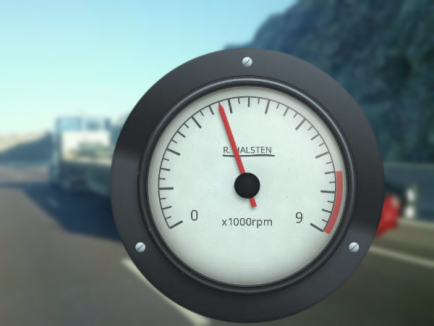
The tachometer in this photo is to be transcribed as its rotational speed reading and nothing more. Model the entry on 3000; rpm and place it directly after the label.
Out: 3750; rpm
